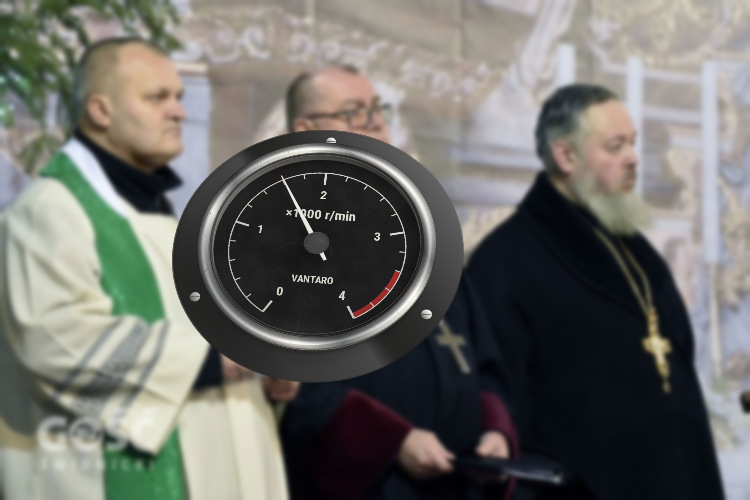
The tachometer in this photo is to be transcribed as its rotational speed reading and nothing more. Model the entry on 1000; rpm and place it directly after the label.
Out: 1600; rpm
